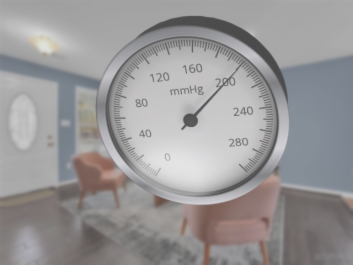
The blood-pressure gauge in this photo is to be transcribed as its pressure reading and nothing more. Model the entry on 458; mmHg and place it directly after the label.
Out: 200; mmHg
